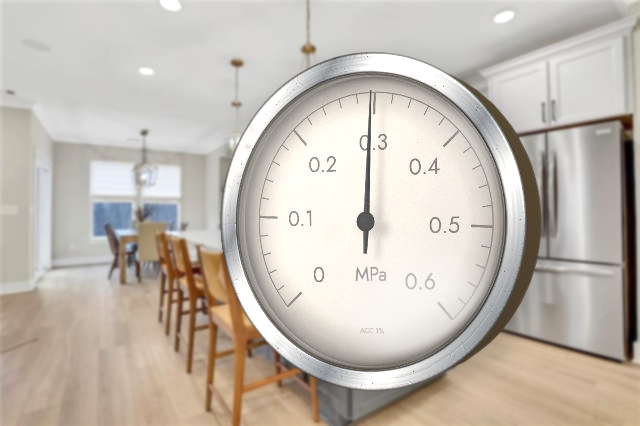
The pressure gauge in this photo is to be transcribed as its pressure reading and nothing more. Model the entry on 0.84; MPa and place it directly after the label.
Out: 0.3; MPa
